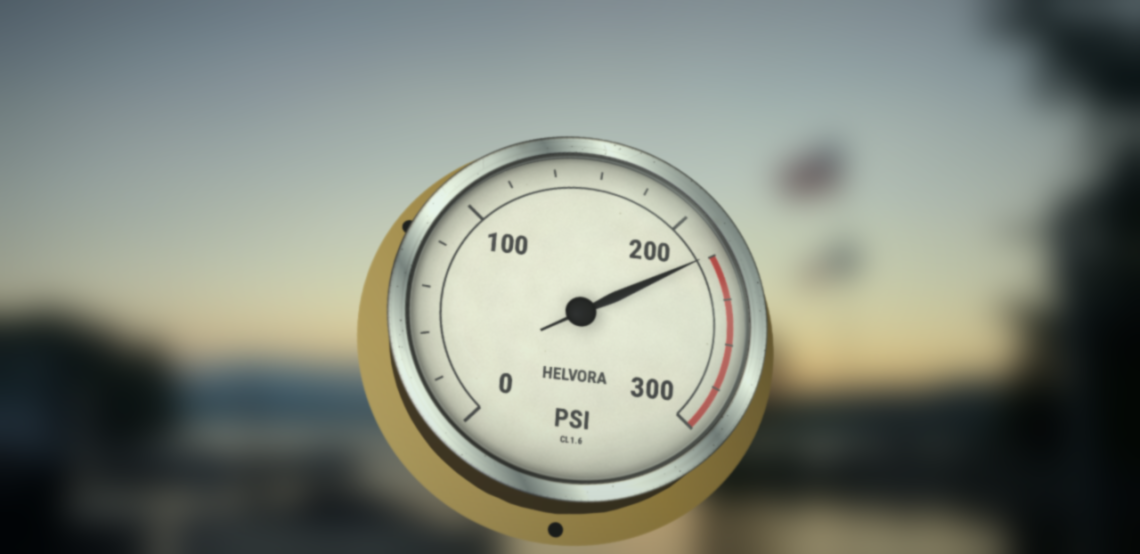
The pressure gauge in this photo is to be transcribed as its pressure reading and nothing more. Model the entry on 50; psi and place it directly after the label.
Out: 220; psi
